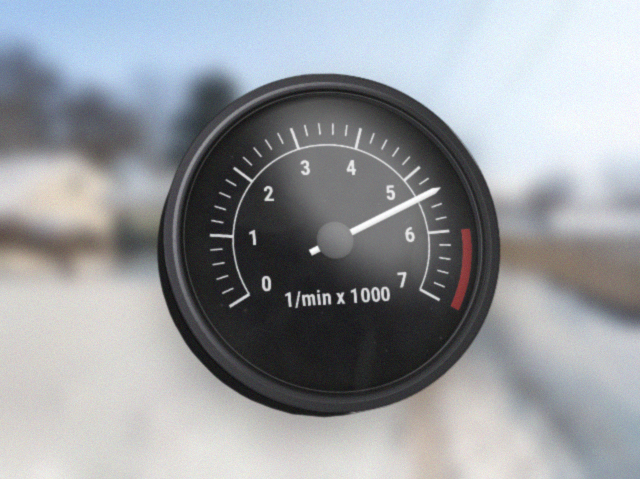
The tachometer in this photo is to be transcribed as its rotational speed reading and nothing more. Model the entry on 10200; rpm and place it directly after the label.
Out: 5400; rpm
